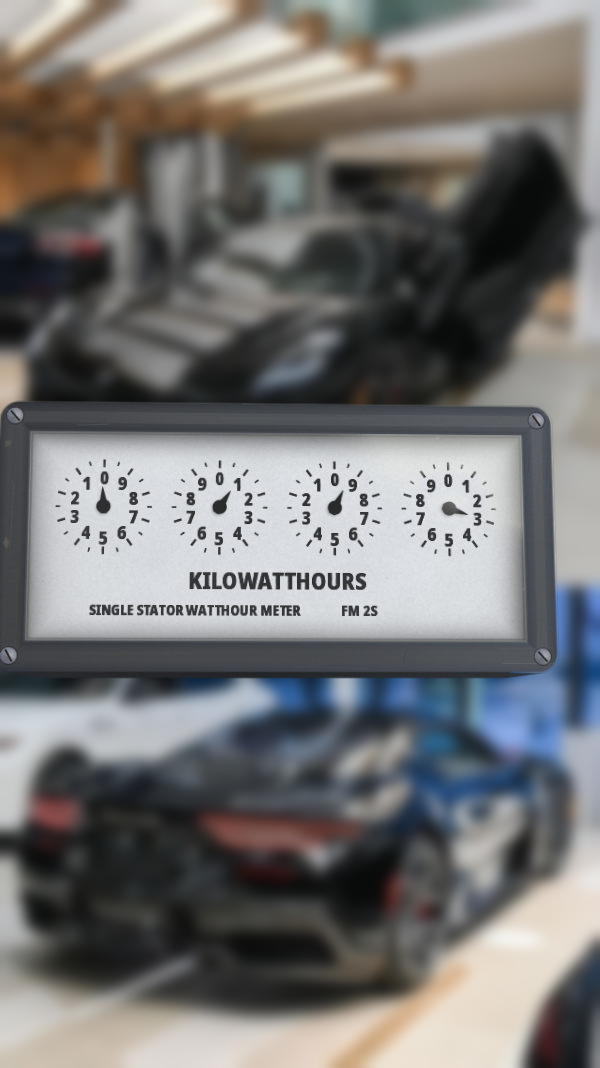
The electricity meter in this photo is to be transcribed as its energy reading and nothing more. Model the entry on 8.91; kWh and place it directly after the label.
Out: 93; kWh
